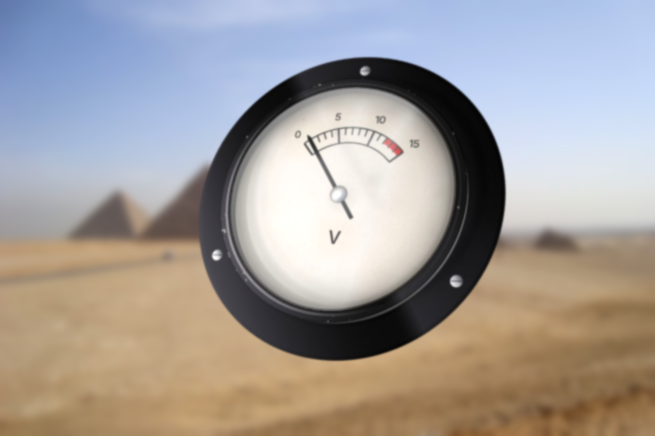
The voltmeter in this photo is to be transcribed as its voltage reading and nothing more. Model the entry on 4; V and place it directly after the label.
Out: 1; V
